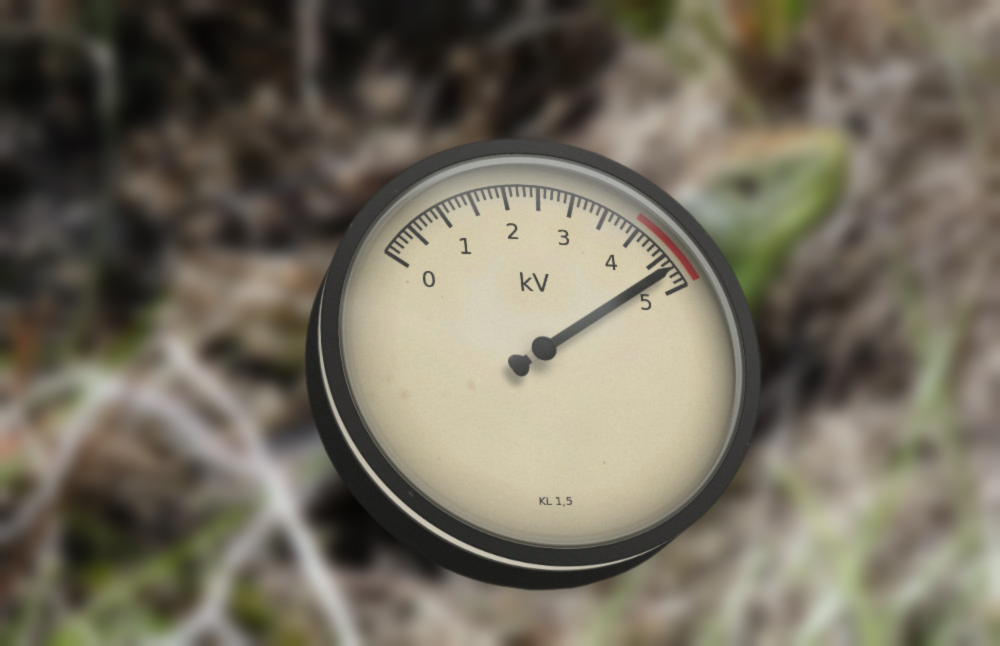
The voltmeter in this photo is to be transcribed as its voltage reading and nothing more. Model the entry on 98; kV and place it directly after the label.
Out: 4.7; kV
